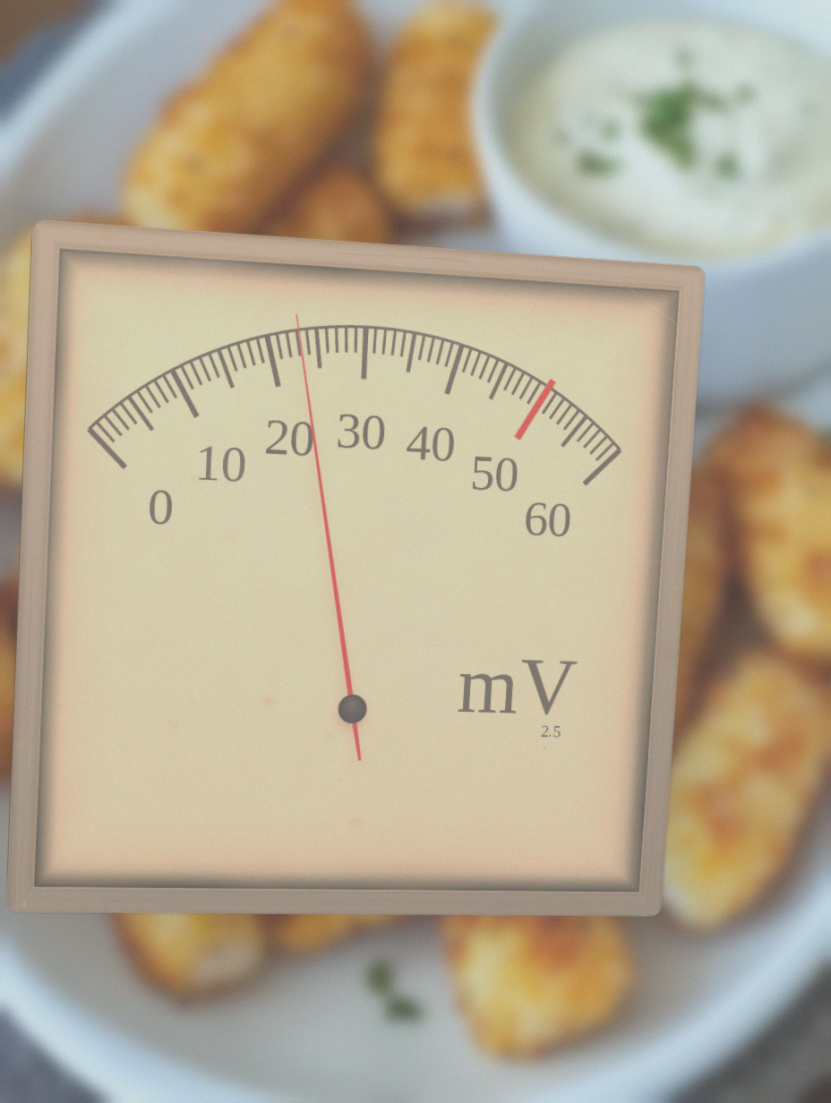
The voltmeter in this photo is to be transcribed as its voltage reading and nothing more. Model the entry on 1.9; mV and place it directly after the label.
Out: 23; mV
